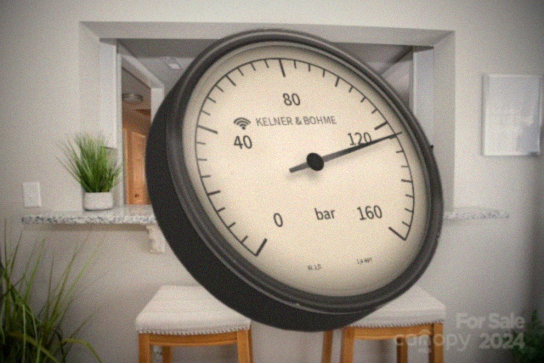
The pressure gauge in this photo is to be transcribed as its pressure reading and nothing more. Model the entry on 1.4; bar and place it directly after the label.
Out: 125; bar
